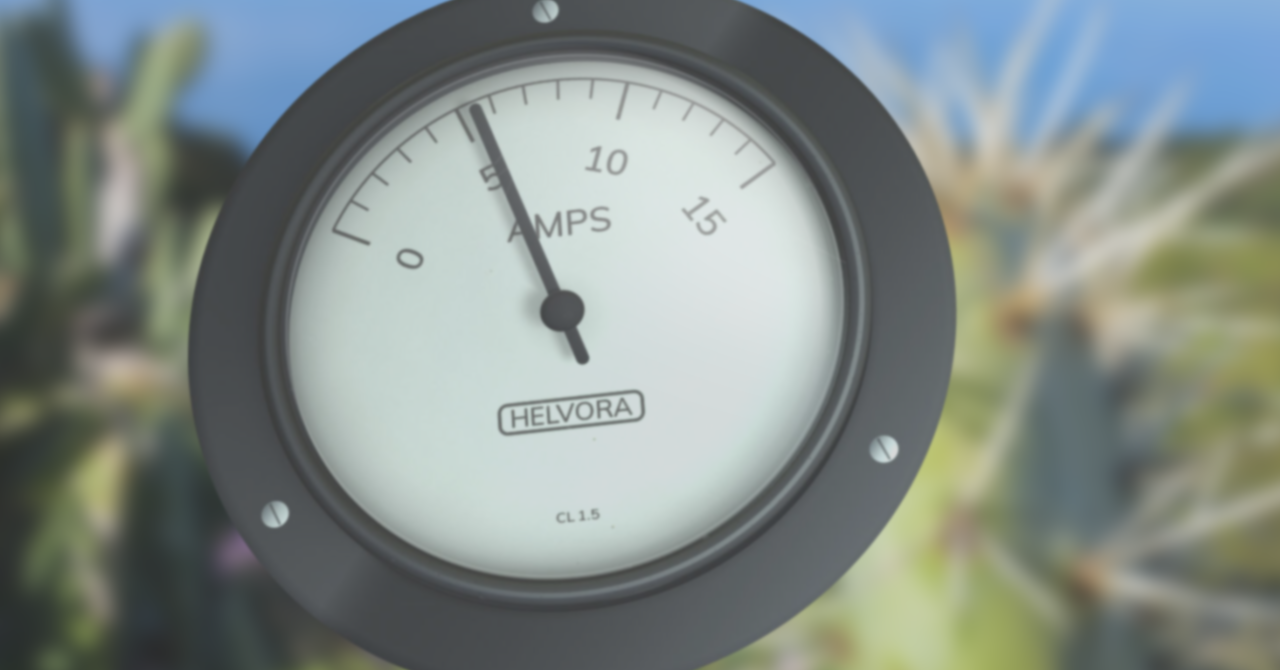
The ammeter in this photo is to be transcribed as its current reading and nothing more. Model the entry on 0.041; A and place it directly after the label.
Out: 5.5; A
